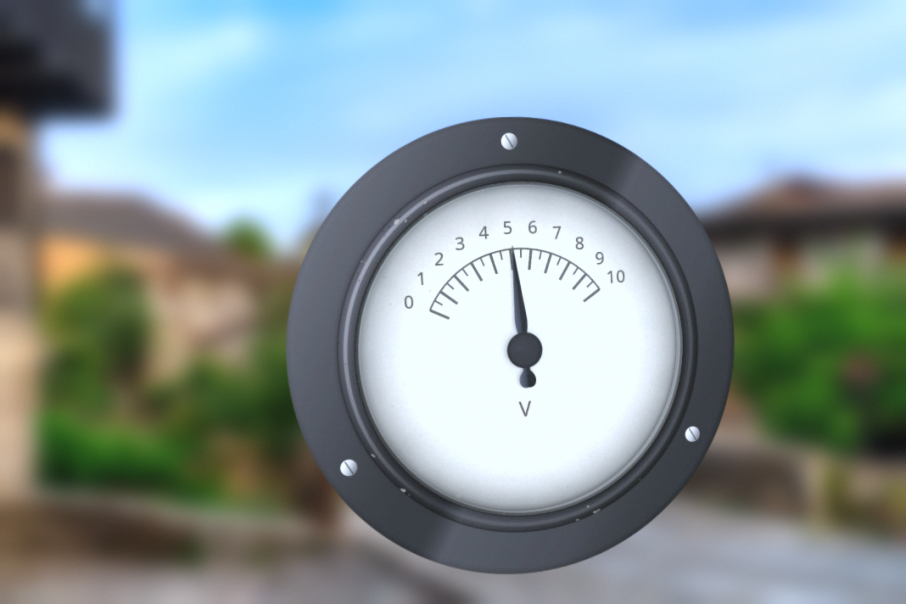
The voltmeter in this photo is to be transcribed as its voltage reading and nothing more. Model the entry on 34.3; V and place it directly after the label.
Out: 5; V
